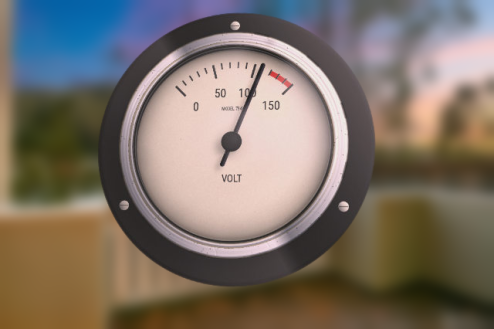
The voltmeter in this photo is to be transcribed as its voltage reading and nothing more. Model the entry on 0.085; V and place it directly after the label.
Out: 110; V
